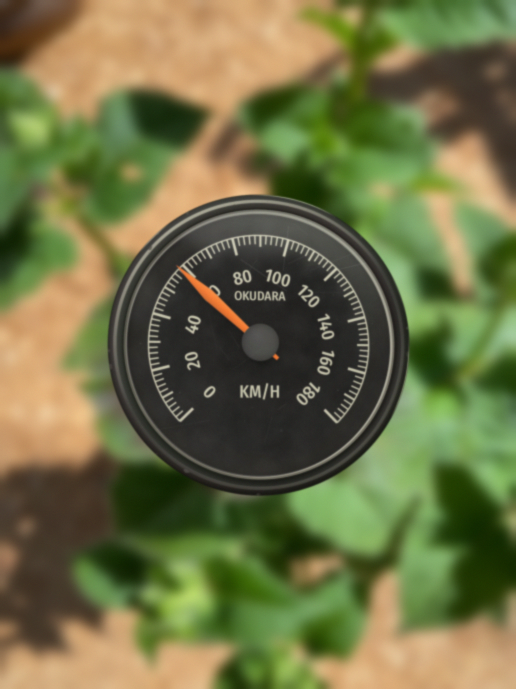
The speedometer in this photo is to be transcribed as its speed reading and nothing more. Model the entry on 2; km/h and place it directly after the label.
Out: 58; km/h
